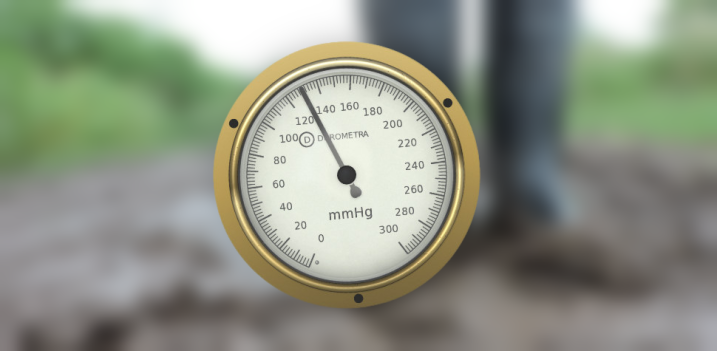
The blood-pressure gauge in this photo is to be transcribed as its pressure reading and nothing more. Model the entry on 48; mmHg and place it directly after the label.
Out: 130; mmHg
